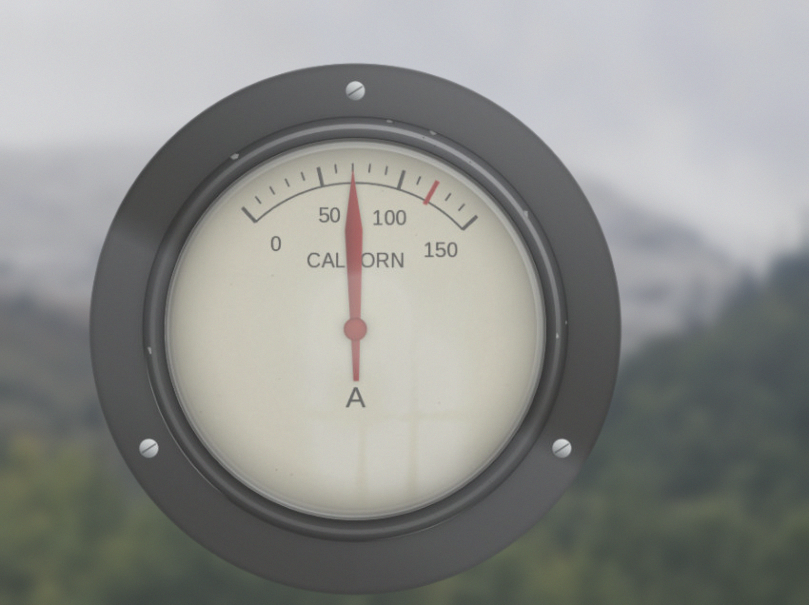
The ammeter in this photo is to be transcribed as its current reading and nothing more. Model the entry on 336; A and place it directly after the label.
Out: 70; A
